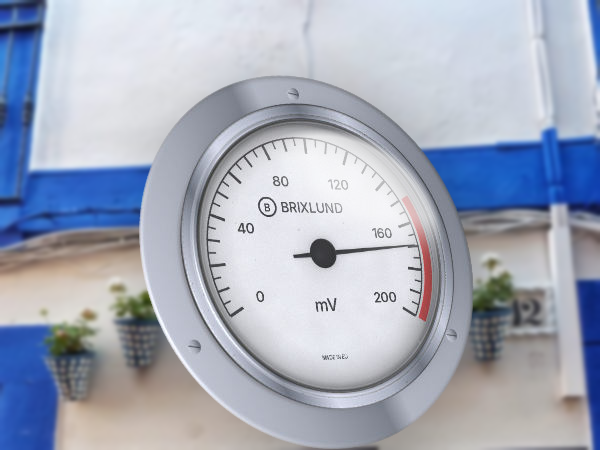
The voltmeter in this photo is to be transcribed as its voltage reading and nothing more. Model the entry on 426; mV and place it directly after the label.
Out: 170; mV
